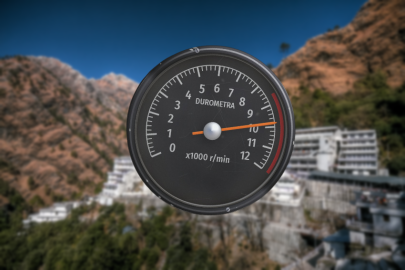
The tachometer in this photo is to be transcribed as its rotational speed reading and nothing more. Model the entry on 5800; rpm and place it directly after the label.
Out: 9800; rpm
